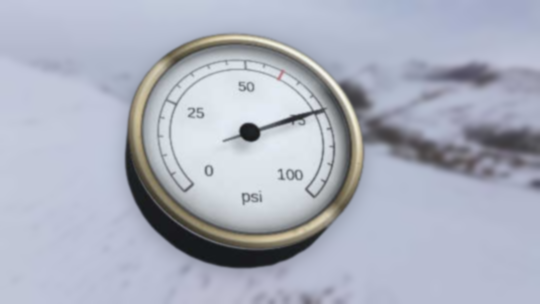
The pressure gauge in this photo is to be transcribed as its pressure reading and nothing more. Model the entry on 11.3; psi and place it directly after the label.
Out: 75; psi
